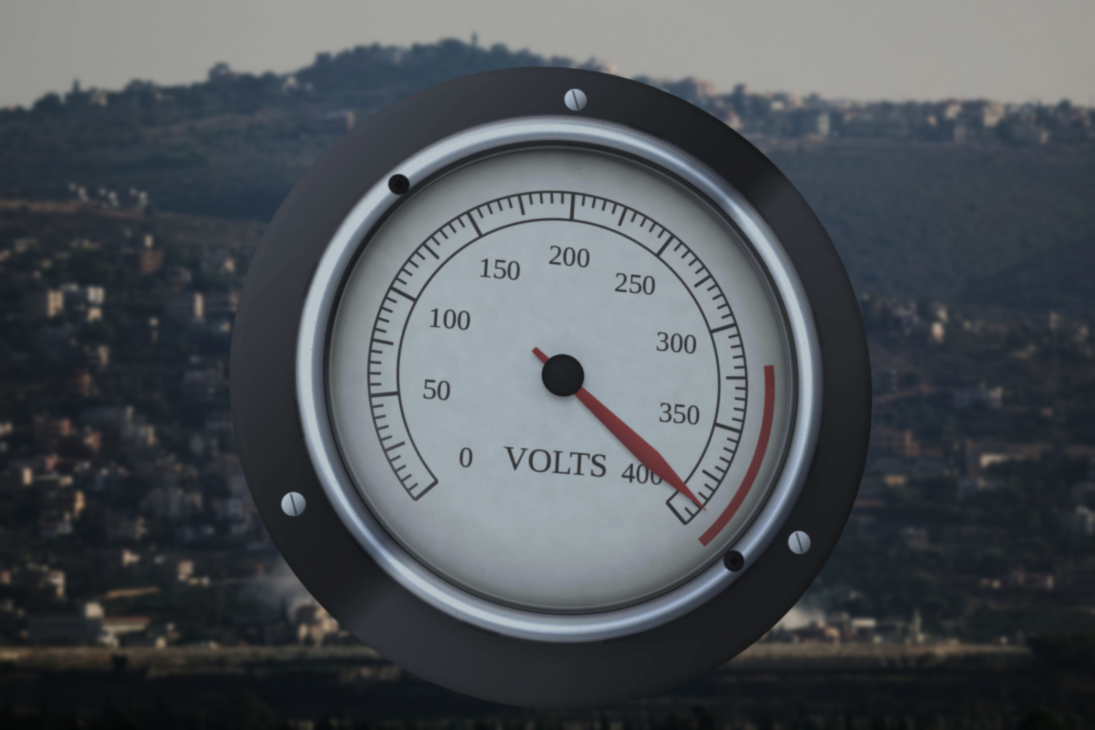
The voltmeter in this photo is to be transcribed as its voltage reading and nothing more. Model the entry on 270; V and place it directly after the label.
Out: 390; V
